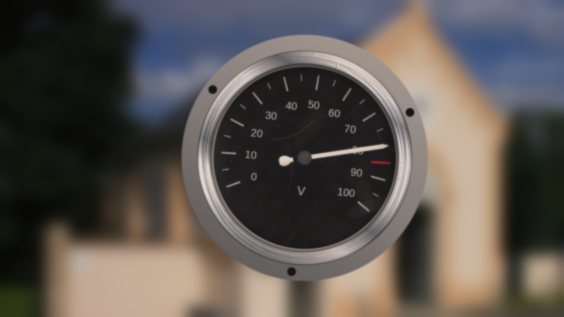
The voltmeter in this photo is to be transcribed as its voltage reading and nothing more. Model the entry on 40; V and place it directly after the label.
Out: 80; V
